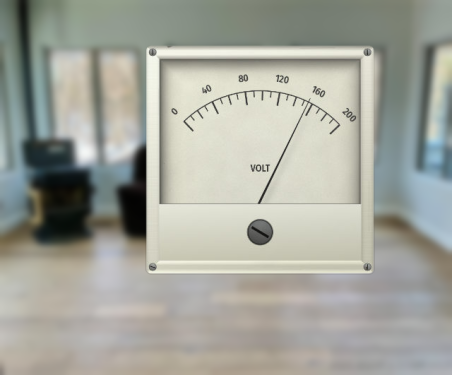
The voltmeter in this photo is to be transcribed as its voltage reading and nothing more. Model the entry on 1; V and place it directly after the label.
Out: 155; V
